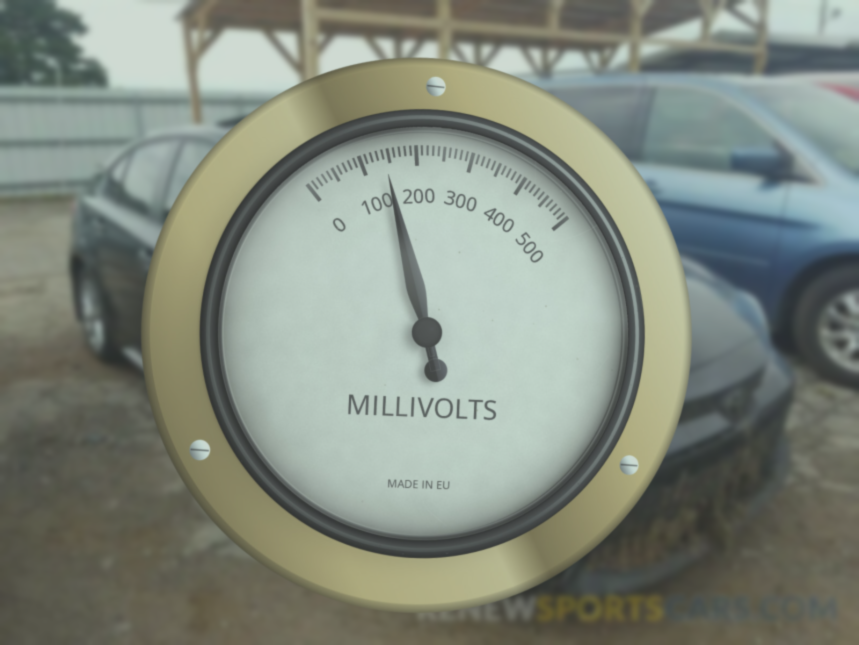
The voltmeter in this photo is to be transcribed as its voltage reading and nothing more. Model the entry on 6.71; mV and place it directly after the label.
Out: 140; mV
